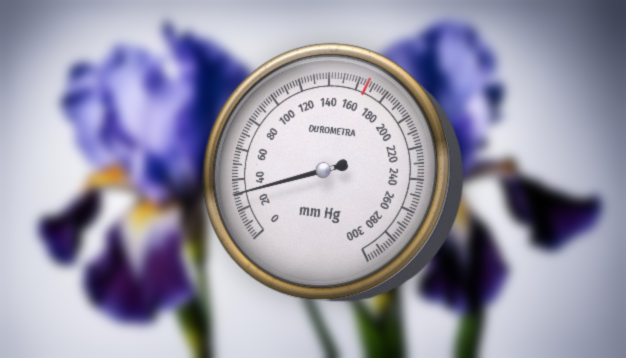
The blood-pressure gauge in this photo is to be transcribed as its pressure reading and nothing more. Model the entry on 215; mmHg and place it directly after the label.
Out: 30; mmHg
